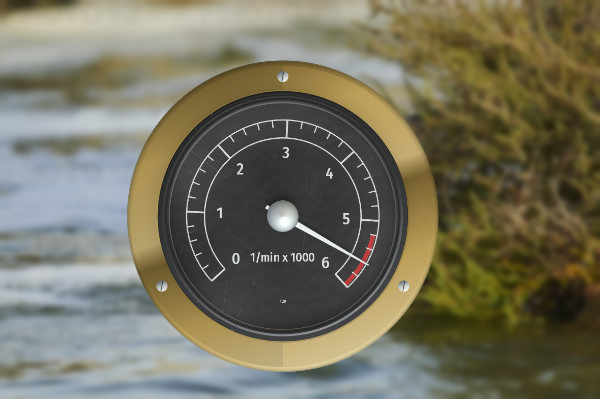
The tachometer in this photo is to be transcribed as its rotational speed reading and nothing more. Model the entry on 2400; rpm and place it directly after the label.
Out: 5600; rpm
